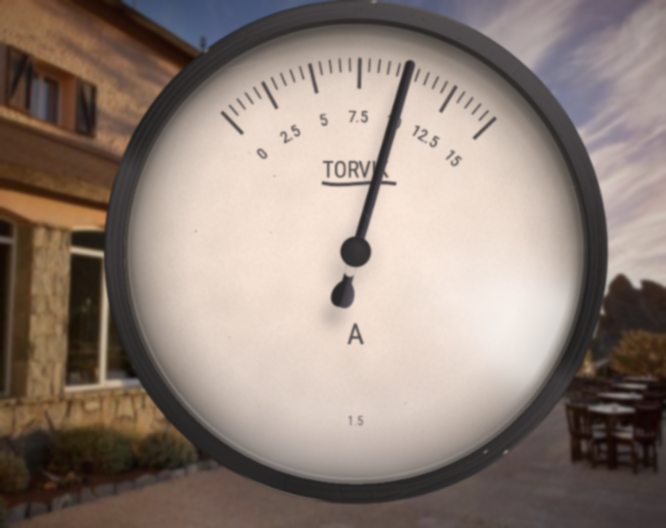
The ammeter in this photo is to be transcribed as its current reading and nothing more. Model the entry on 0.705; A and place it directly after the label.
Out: 10; A
